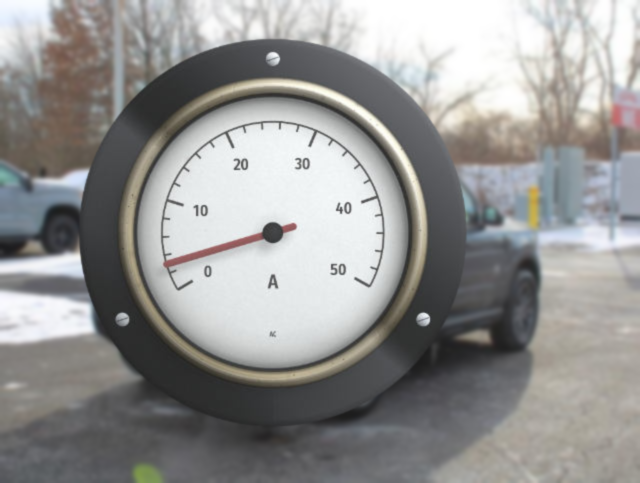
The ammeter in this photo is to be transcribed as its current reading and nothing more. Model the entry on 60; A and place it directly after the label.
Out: 3; A
